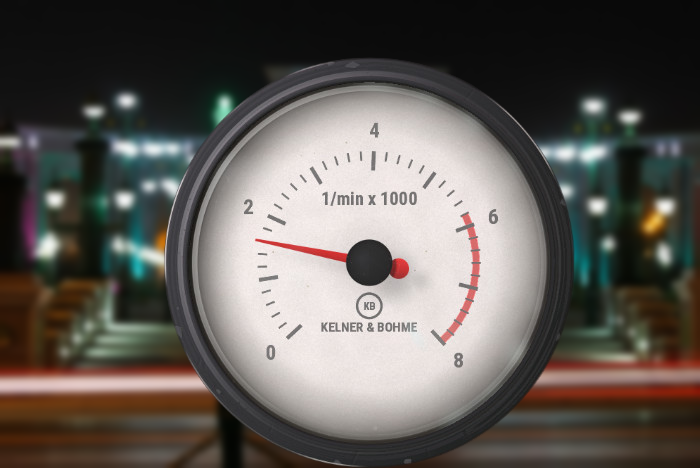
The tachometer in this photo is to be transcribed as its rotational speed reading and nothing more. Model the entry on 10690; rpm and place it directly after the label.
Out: 1600; rpm
